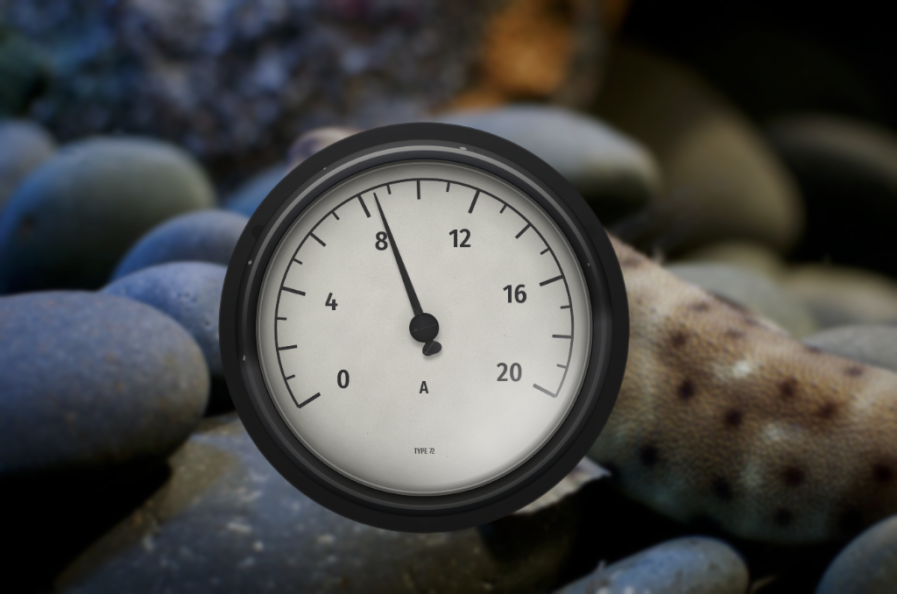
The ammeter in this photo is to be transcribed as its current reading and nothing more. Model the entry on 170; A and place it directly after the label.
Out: 8.5; A
